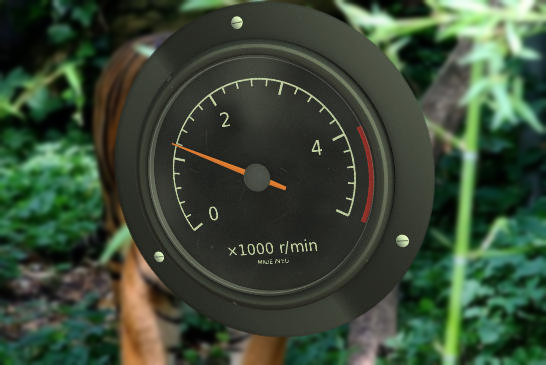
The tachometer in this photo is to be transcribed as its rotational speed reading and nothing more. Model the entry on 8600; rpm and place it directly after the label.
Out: 1200; rpm
